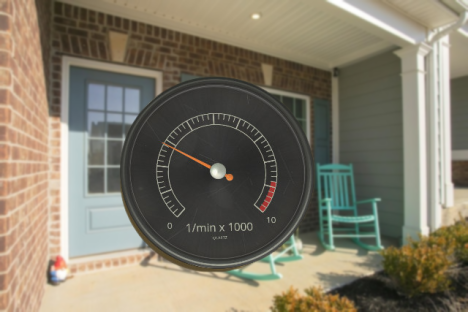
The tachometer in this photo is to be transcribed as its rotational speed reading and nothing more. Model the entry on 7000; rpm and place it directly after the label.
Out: 2800; rpm
